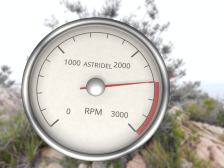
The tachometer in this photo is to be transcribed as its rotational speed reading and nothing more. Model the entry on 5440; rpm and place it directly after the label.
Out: 2400; rpm
